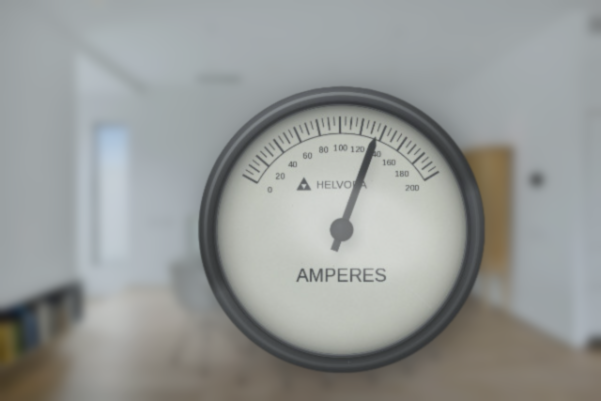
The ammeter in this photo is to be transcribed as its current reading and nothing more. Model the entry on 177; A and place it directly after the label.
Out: 135; A
